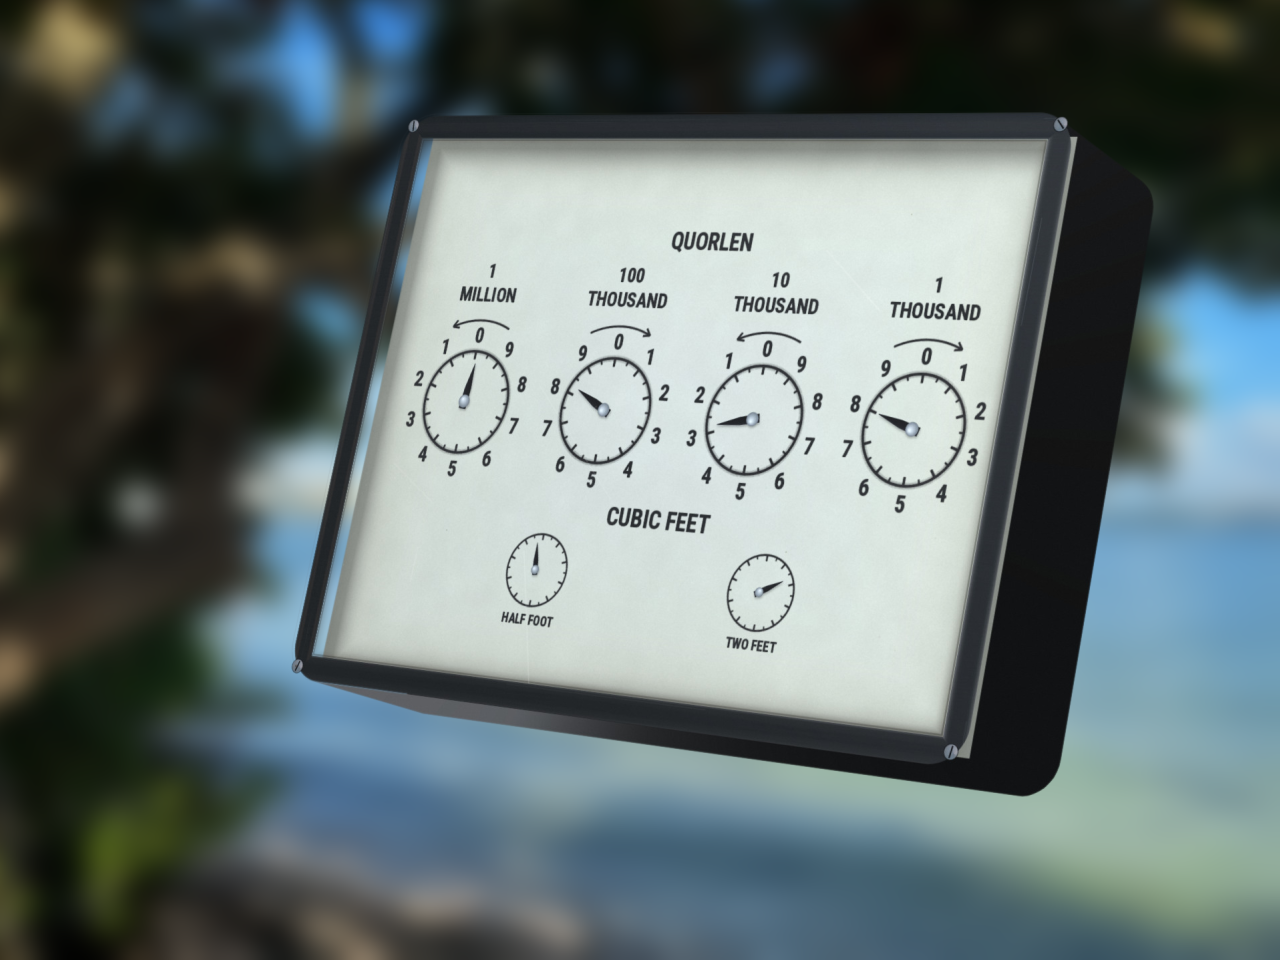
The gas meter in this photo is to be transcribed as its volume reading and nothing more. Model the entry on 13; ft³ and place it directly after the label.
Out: 982800; ft³
